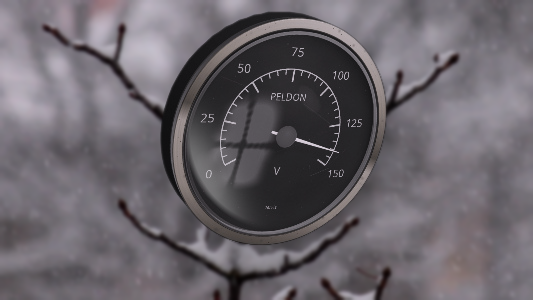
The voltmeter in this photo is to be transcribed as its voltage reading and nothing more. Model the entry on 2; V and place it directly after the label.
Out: 140; V
